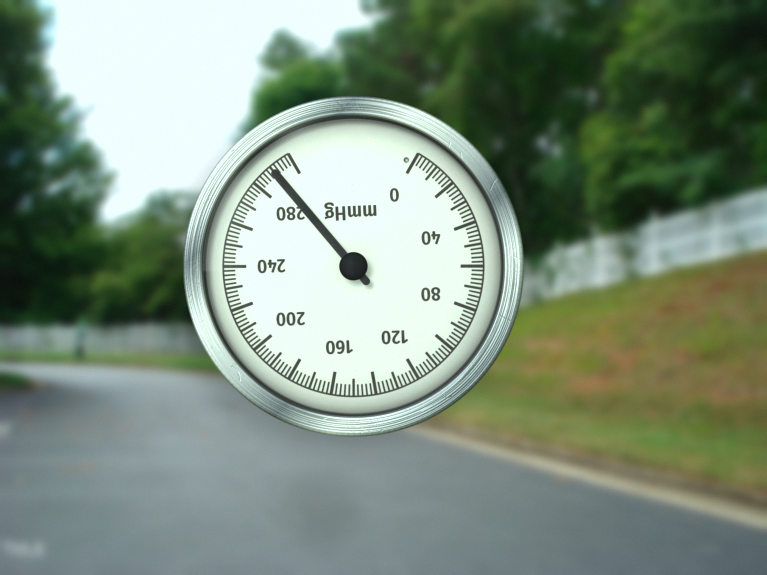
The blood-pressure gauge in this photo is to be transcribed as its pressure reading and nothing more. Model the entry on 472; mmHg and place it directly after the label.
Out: 290; mmHg
